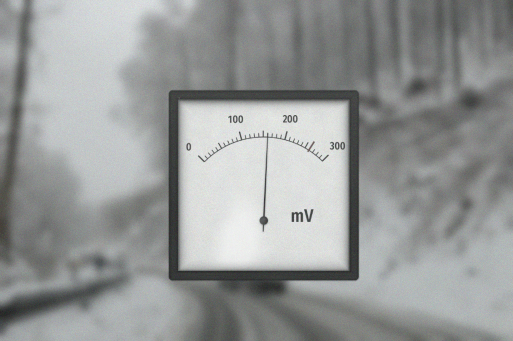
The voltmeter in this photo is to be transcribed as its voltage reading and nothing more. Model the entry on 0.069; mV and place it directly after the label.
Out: 160; mV
